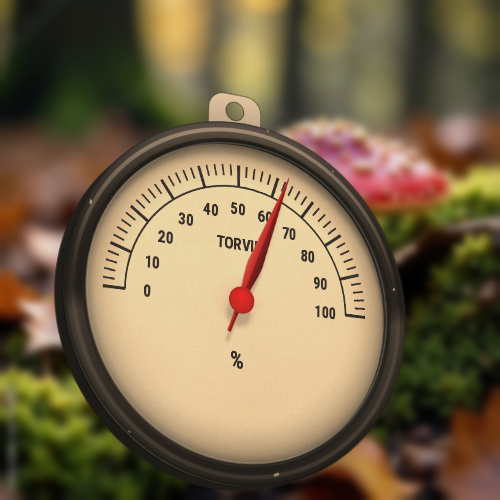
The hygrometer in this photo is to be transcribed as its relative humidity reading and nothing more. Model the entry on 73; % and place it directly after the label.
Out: 62; %
